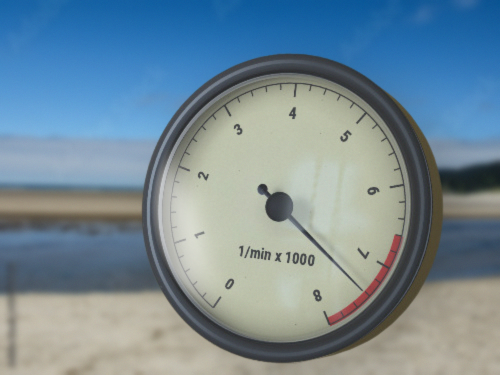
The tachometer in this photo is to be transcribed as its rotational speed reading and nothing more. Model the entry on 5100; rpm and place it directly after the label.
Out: 7400; rpm
